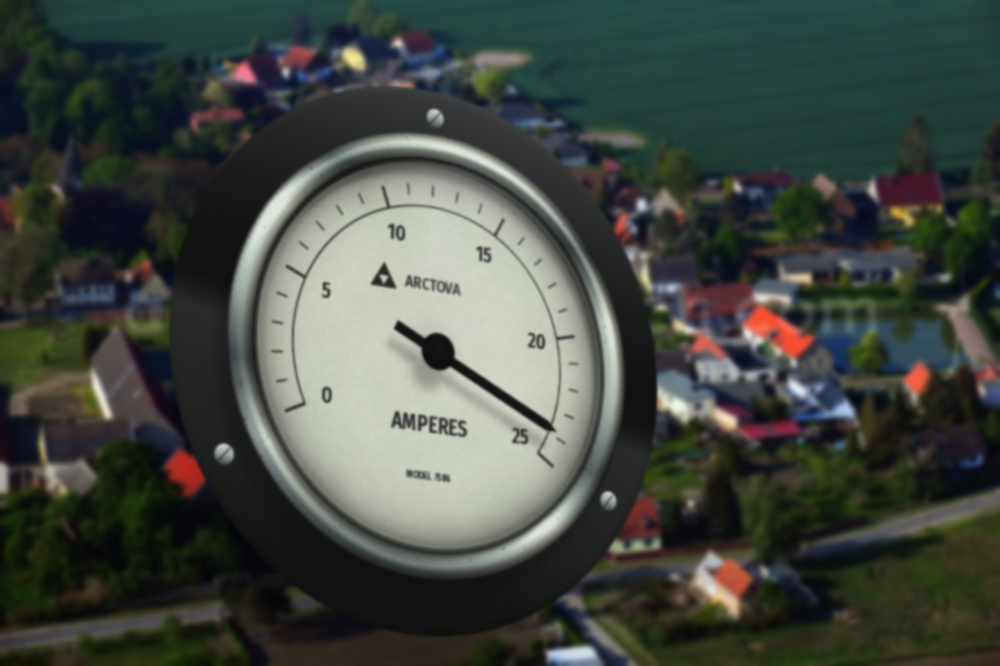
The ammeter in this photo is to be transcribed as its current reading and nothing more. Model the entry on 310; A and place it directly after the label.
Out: 24; A
